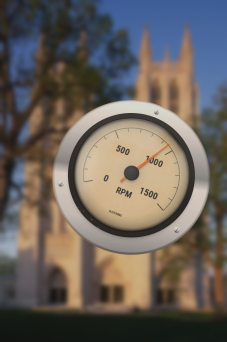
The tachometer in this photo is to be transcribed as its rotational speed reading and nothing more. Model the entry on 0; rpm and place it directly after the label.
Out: 950; rpm
